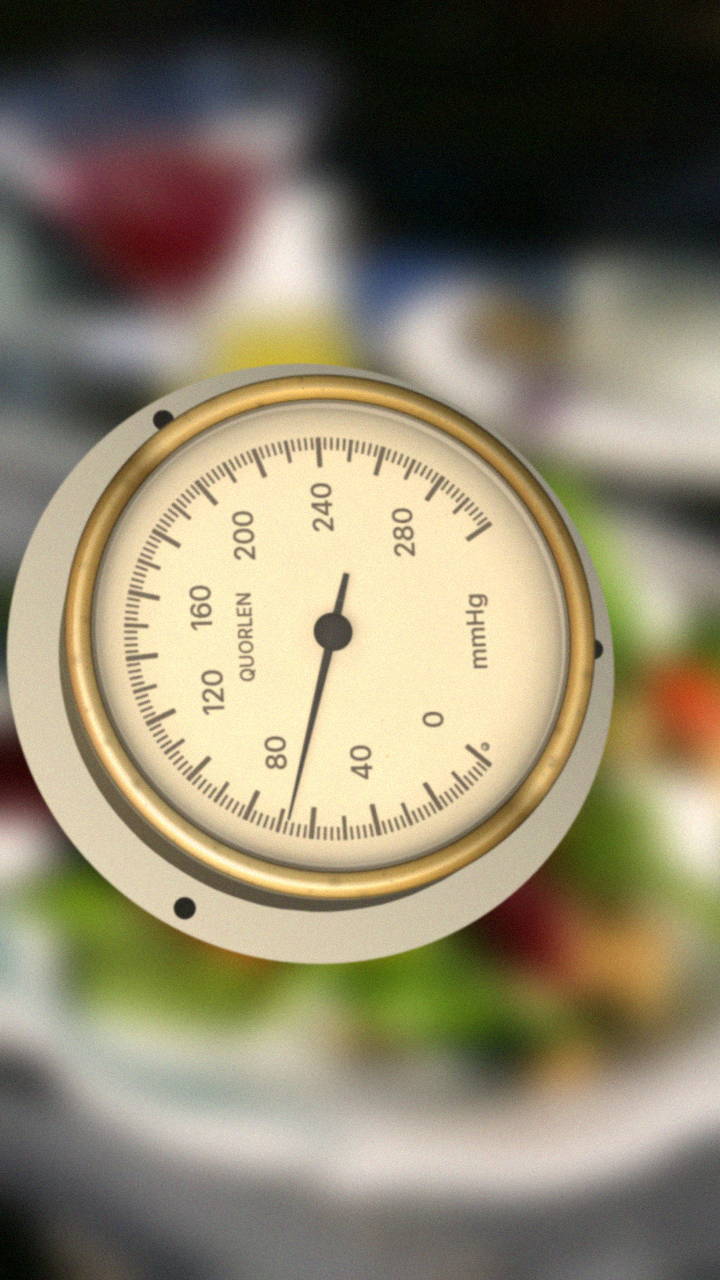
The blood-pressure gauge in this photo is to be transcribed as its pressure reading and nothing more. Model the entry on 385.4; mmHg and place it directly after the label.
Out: 68; mmHg
